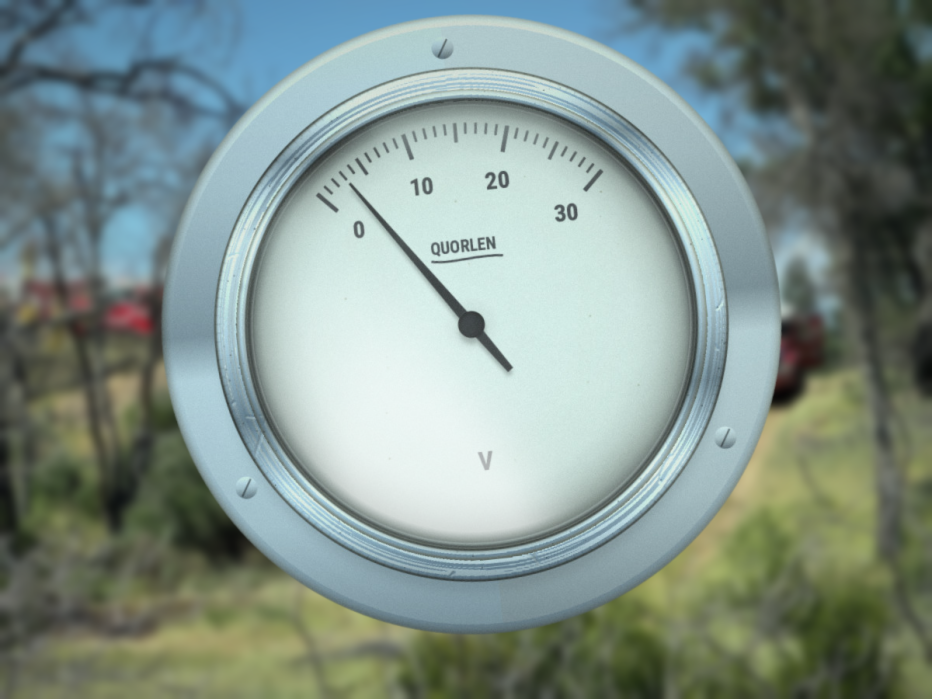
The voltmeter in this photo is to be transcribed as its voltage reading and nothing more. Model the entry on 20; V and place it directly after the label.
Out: 3; V
